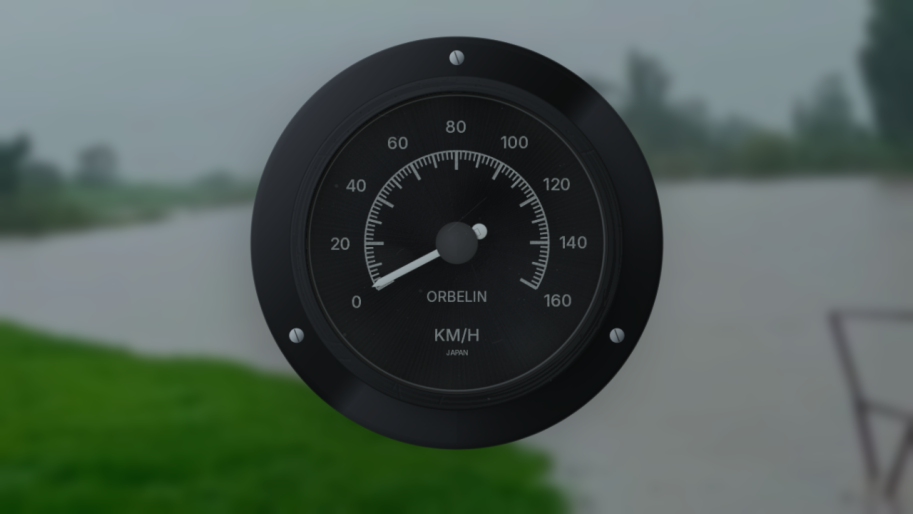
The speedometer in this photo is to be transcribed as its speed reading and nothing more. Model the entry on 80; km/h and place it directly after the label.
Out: 2; km/h
